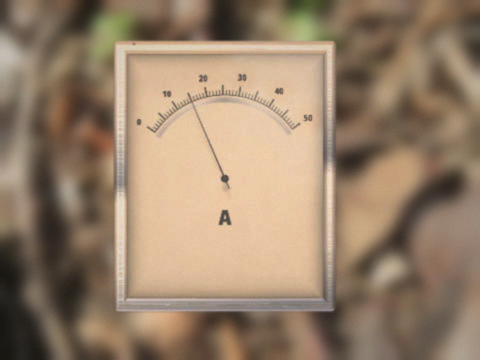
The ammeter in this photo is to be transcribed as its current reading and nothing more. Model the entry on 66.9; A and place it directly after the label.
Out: 15; A
